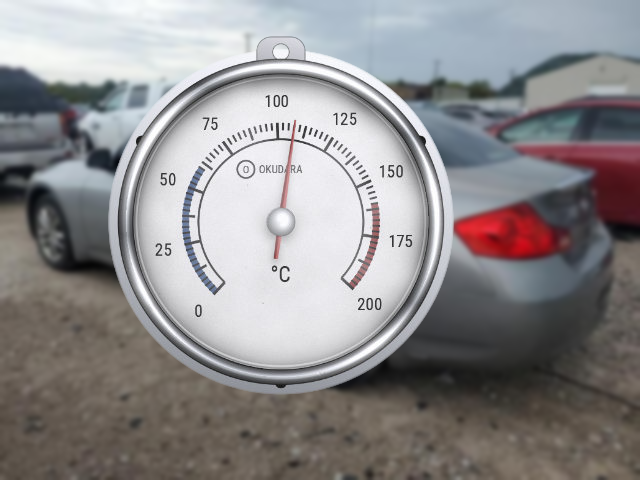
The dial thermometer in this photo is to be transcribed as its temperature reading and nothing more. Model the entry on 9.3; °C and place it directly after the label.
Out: 107.5; °C
